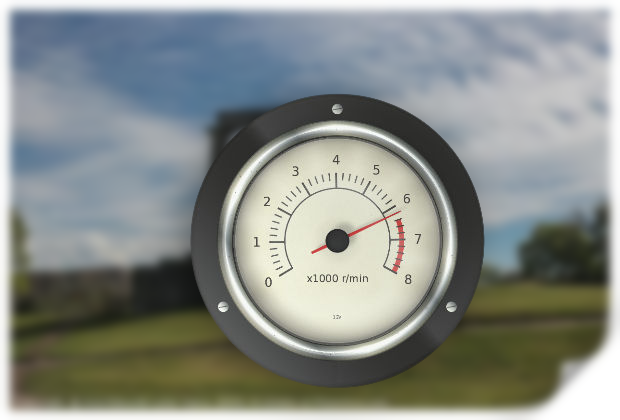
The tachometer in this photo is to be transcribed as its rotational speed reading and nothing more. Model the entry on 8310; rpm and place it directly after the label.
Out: 6200; rpm
